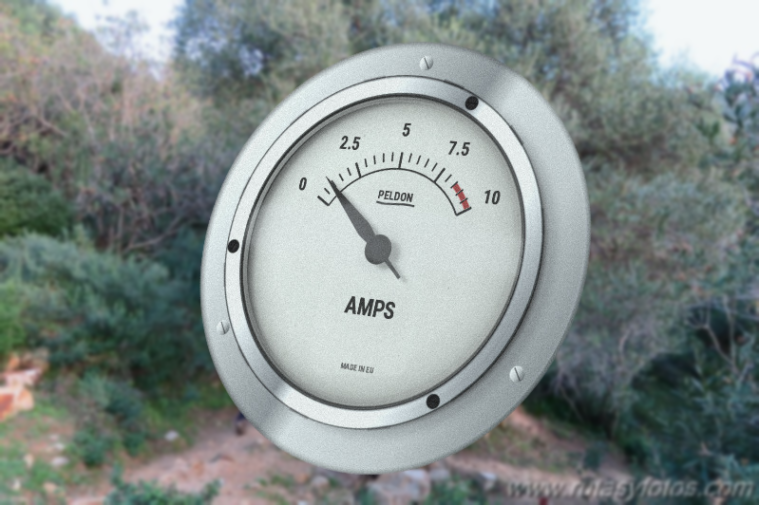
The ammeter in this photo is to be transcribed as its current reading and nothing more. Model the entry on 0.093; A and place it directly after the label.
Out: 1; A
